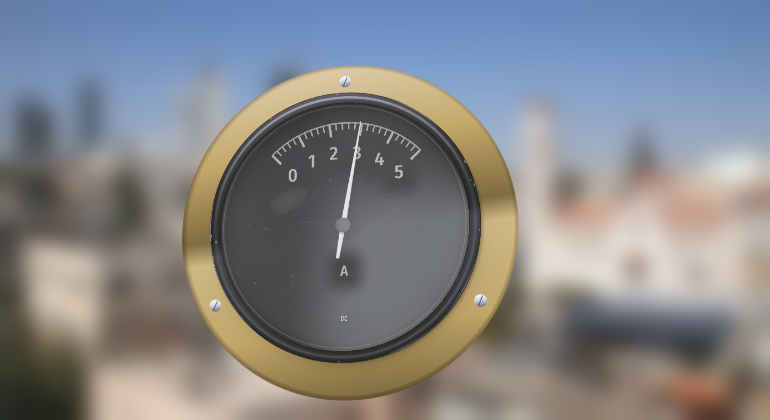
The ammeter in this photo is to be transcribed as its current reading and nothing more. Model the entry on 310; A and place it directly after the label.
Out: 3; A
